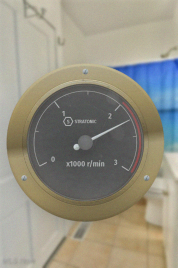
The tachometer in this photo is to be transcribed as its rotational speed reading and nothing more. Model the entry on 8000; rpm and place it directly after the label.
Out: 2250; rpm
